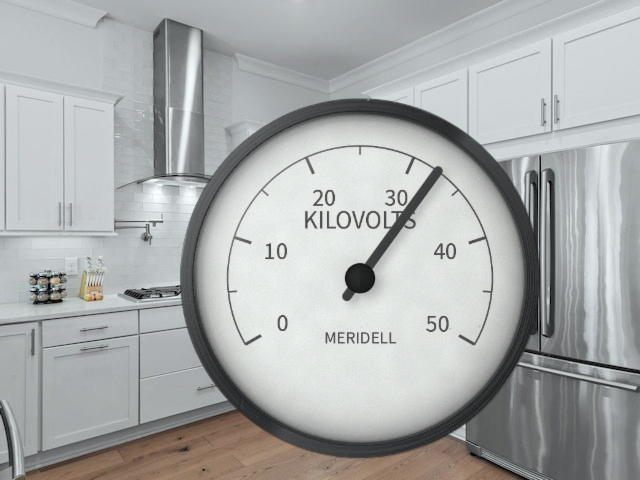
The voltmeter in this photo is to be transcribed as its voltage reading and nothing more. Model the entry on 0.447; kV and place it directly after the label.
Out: 32.5; kV
